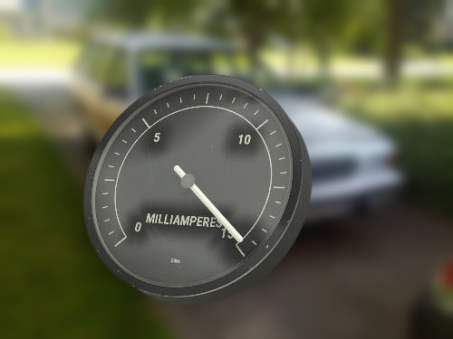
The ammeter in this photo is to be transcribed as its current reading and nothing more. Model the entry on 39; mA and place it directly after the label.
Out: 14.75; mA
